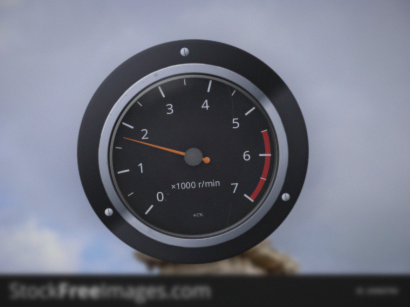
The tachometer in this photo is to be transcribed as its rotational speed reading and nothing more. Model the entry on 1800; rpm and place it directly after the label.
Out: 1750; rpm
